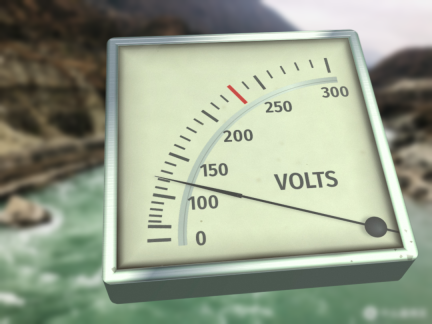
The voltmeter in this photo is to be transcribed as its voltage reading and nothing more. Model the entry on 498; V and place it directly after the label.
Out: 120; V
